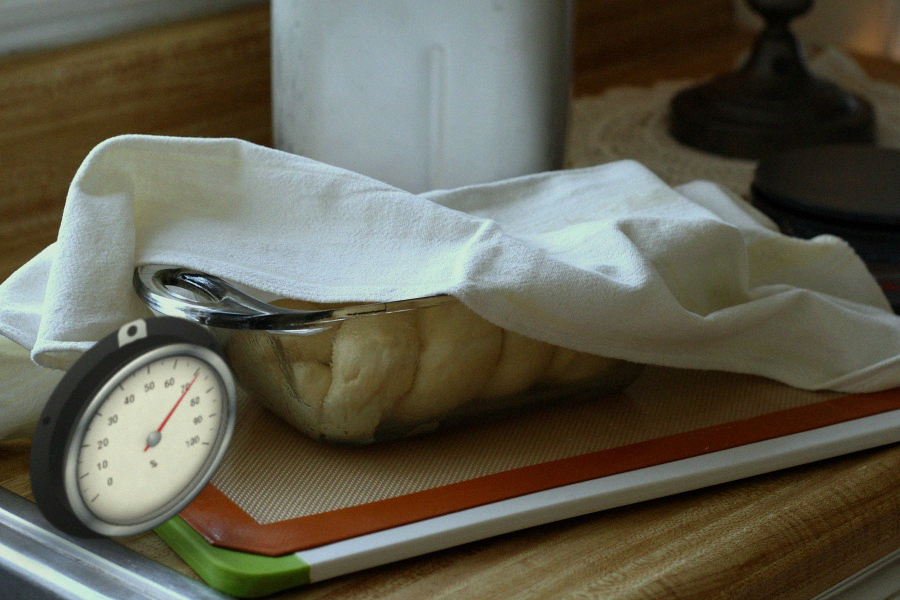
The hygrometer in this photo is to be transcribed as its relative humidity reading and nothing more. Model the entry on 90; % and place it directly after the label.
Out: 70; %
